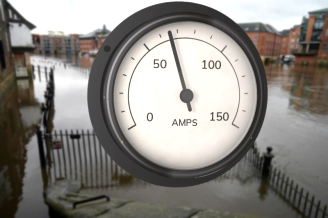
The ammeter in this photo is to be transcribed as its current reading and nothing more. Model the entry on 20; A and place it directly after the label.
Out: 65; A
